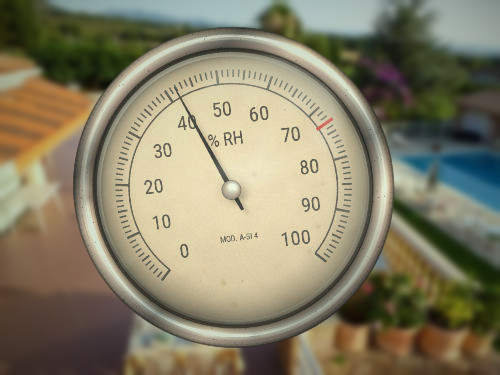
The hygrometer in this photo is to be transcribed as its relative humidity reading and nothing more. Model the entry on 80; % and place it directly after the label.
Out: 42; %
